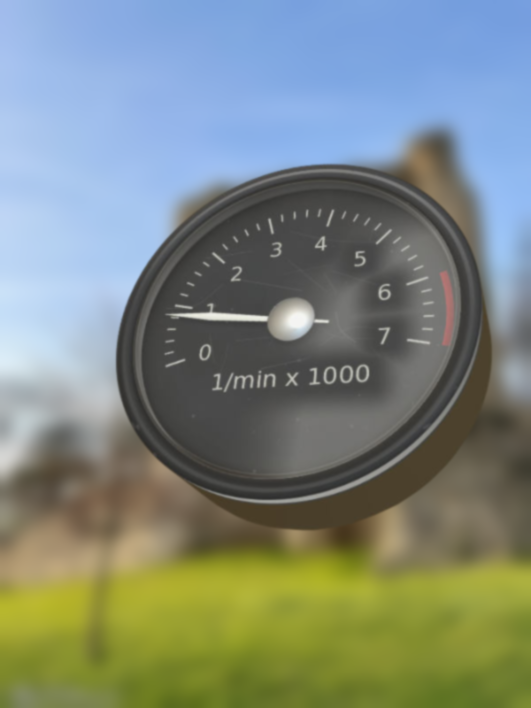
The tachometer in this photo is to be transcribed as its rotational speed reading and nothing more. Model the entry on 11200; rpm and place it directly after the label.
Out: 800; rpm
